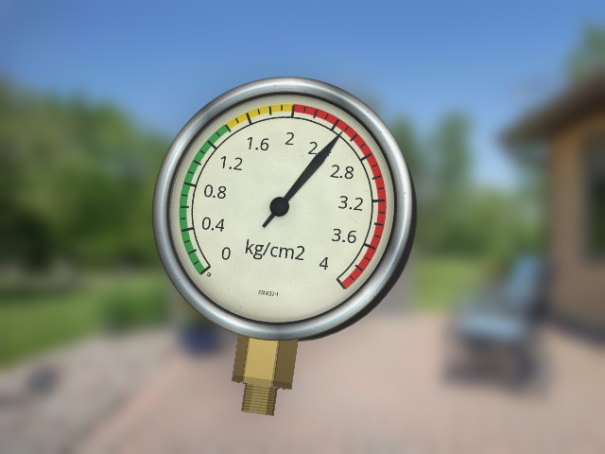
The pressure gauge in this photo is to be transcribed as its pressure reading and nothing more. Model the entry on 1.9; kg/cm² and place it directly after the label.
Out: 2.5; kg/cm²
